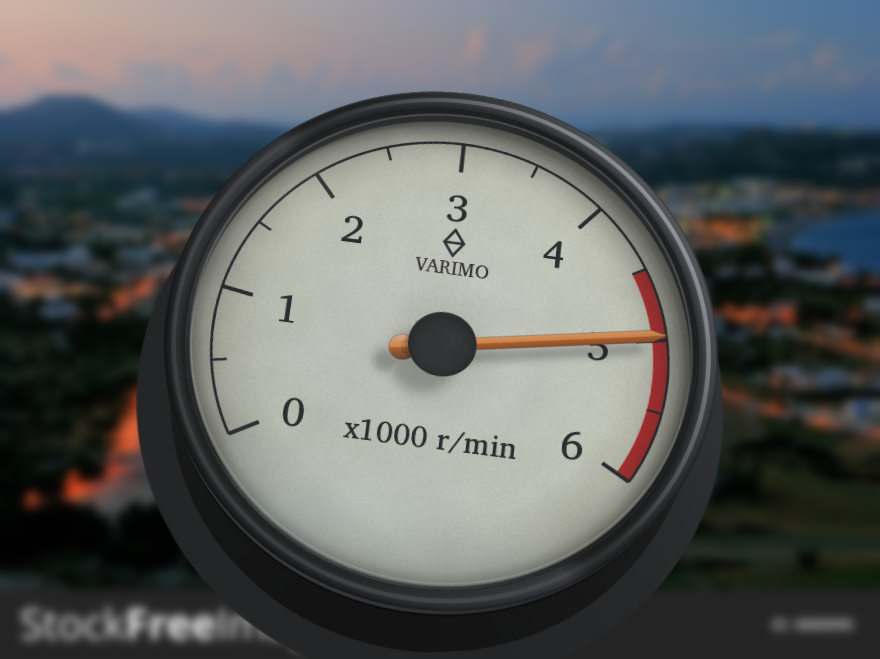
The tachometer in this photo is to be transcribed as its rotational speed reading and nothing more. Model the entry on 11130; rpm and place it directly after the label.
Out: 5000; rpm
